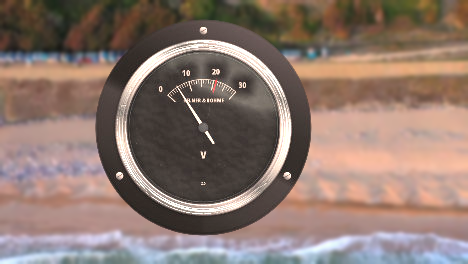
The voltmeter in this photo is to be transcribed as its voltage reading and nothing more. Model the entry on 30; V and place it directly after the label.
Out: 5; V
